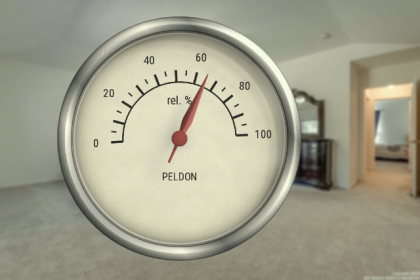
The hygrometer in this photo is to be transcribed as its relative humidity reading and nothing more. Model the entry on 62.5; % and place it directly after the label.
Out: 65; %
